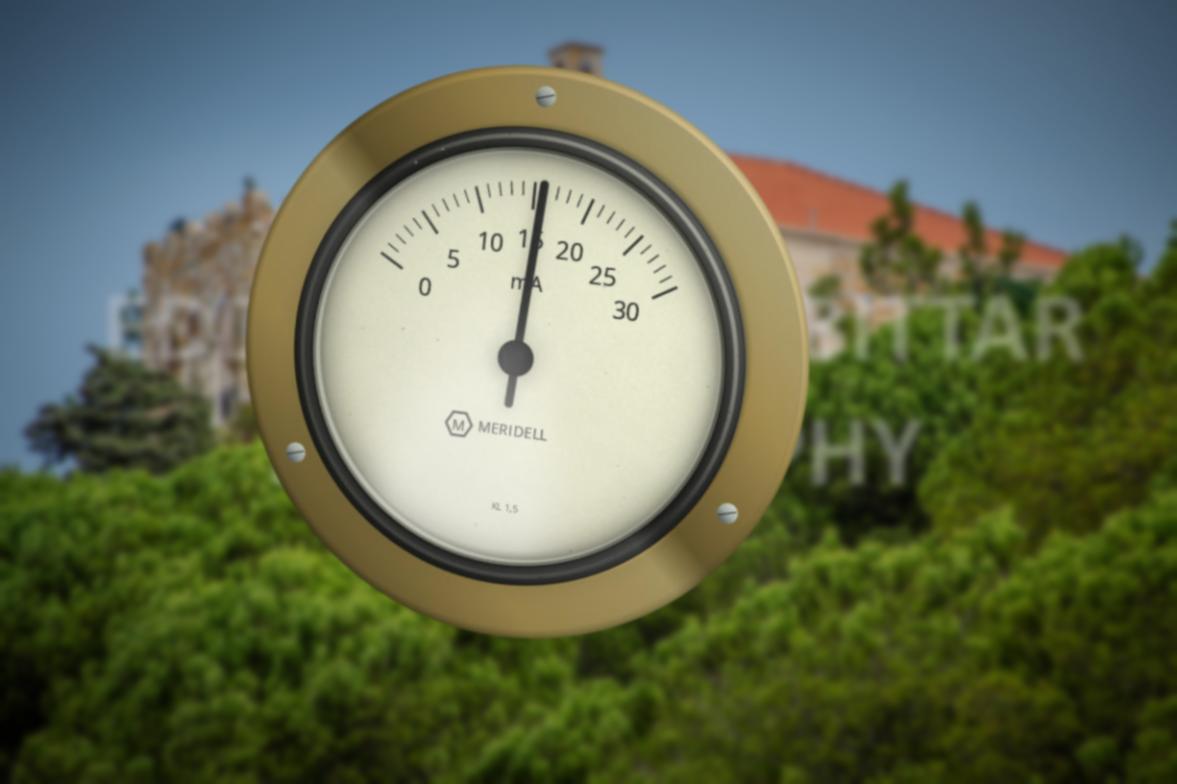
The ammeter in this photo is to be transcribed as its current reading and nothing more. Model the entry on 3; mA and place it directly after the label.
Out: 16; mA
